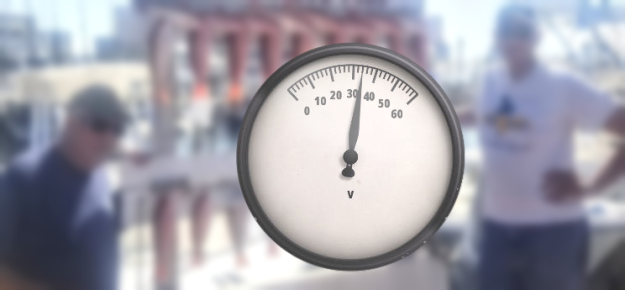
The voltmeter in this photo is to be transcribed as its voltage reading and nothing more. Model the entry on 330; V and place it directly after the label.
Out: 34; V
